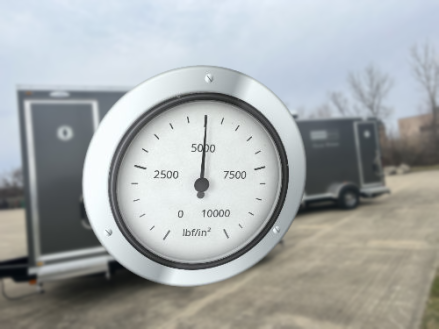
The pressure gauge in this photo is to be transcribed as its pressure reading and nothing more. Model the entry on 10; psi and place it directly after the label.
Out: 5000; psi
